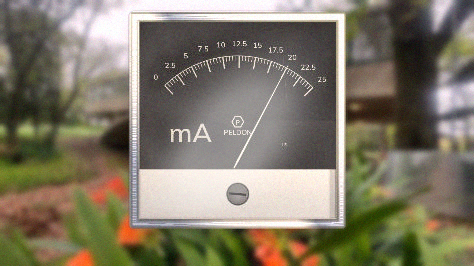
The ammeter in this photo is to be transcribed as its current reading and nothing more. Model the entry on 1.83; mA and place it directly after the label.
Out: 20; mA
